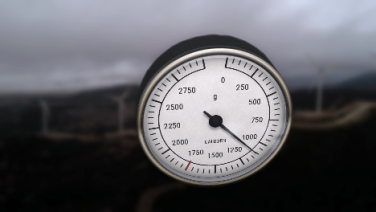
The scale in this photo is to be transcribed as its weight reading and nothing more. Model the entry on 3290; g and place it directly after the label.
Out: 1100; g
